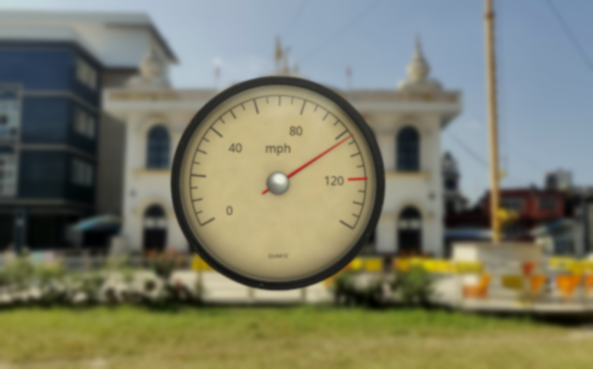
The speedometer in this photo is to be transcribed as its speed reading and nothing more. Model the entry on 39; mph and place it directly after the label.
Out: 102.5; mph
